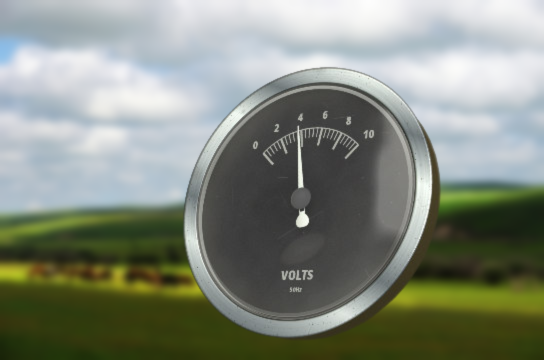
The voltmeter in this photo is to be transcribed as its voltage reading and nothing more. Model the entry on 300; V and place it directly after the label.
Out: 4; V
